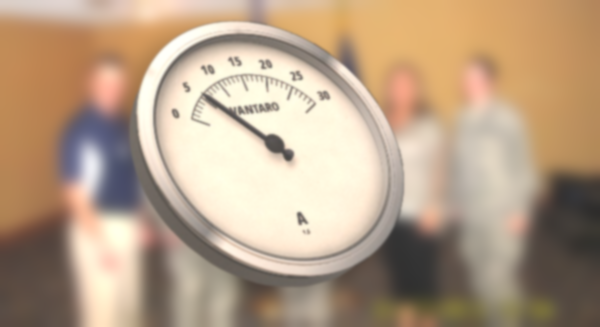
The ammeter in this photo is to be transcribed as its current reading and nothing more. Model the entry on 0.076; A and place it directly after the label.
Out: 5; A
